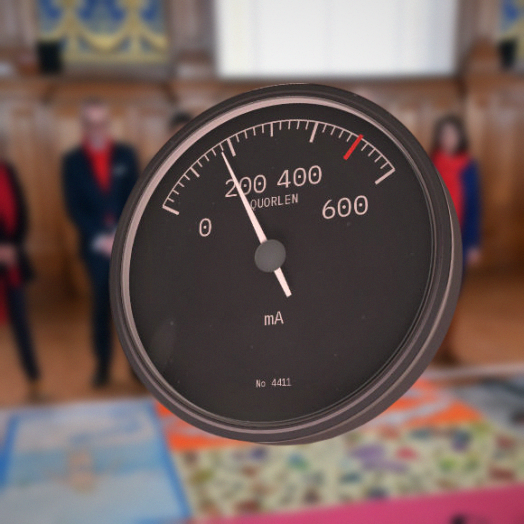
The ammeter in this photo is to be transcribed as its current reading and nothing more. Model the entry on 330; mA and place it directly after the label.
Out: 180; mA
